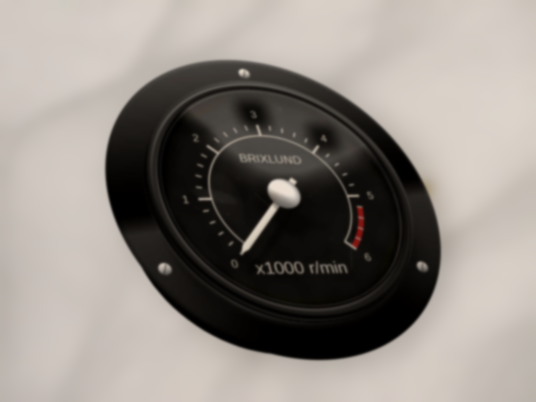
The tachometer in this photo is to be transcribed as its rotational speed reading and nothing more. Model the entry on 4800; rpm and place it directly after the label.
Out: 0; rpm
